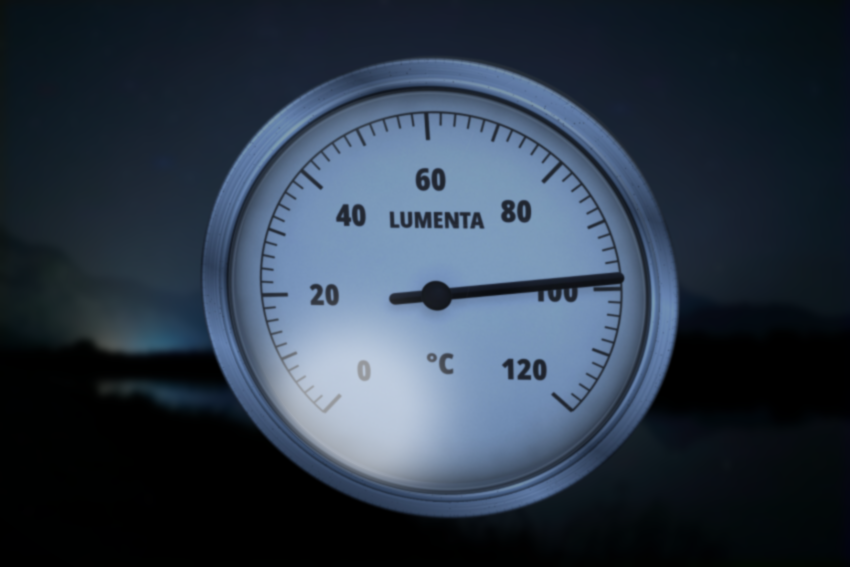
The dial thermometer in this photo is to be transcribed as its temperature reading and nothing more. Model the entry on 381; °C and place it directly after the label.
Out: 98; °C
